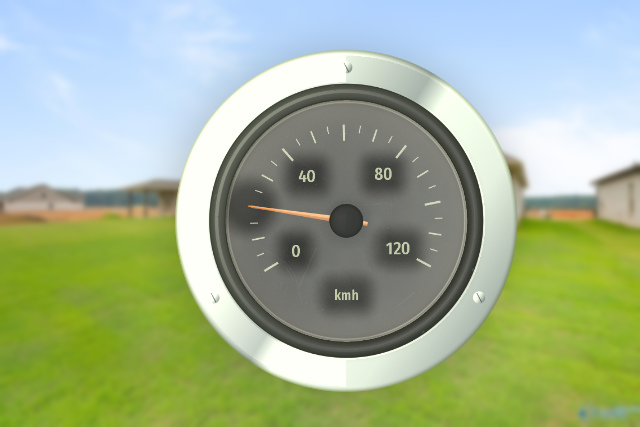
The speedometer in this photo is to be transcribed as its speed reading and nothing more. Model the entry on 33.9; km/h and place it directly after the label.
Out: 20; km/h
